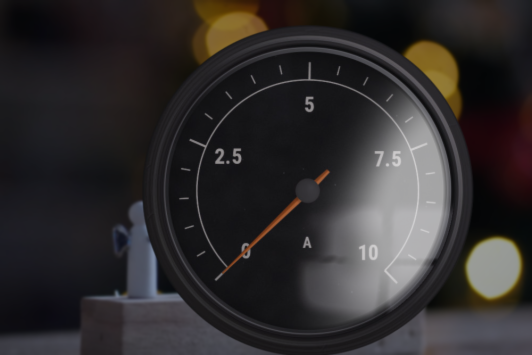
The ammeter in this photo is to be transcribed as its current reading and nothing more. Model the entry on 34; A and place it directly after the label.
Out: 0; A
